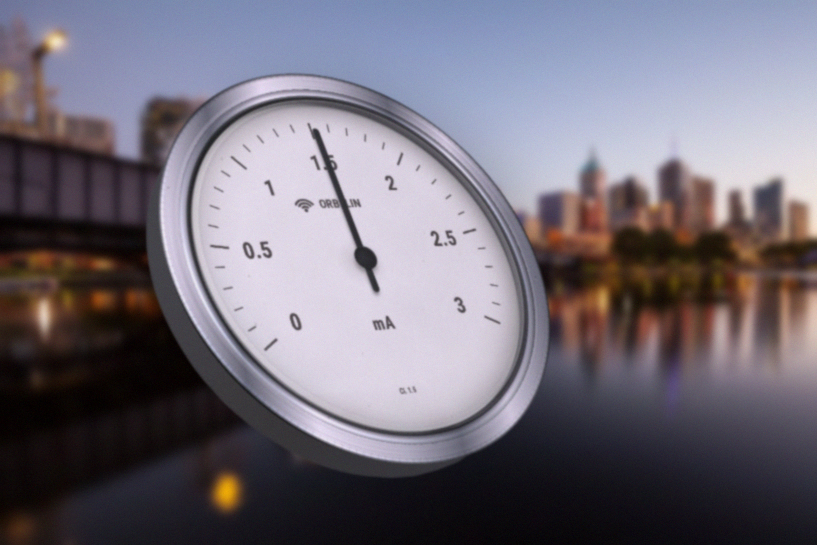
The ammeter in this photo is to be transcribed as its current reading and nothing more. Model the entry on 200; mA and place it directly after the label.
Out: 1.5; mA
